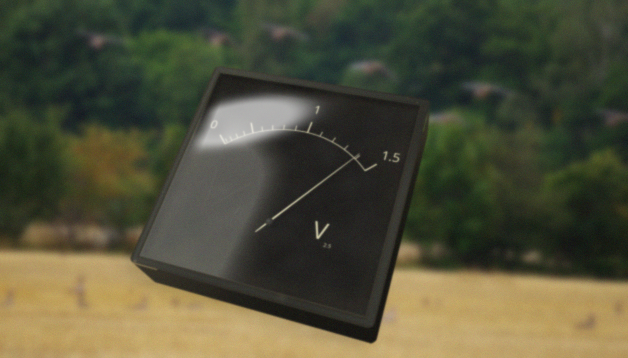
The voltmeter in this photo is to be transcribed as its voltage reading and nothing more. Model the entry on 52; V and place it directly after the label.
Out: 1.4; V
